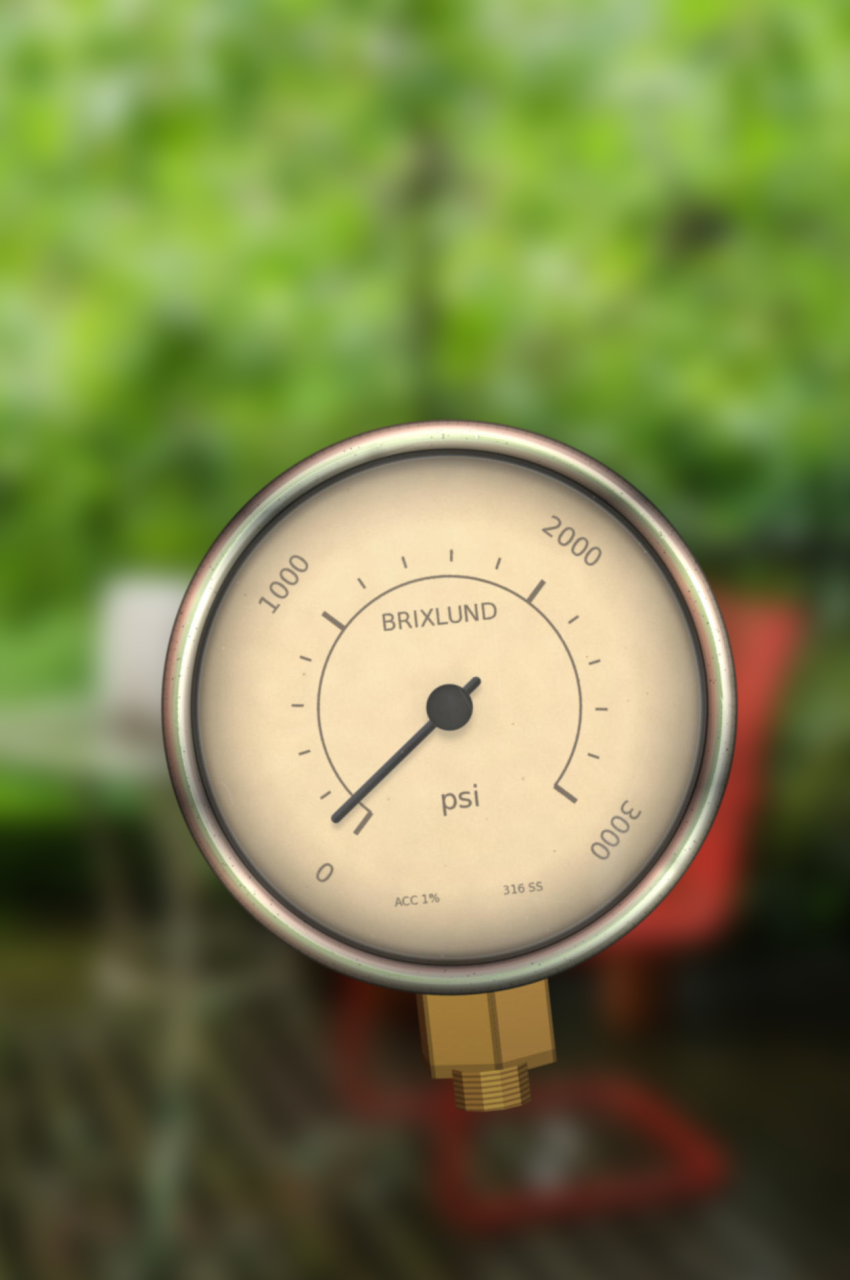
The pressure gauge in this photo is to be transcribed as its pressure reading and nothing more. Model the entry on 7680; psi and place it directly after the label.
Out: 100; psi
